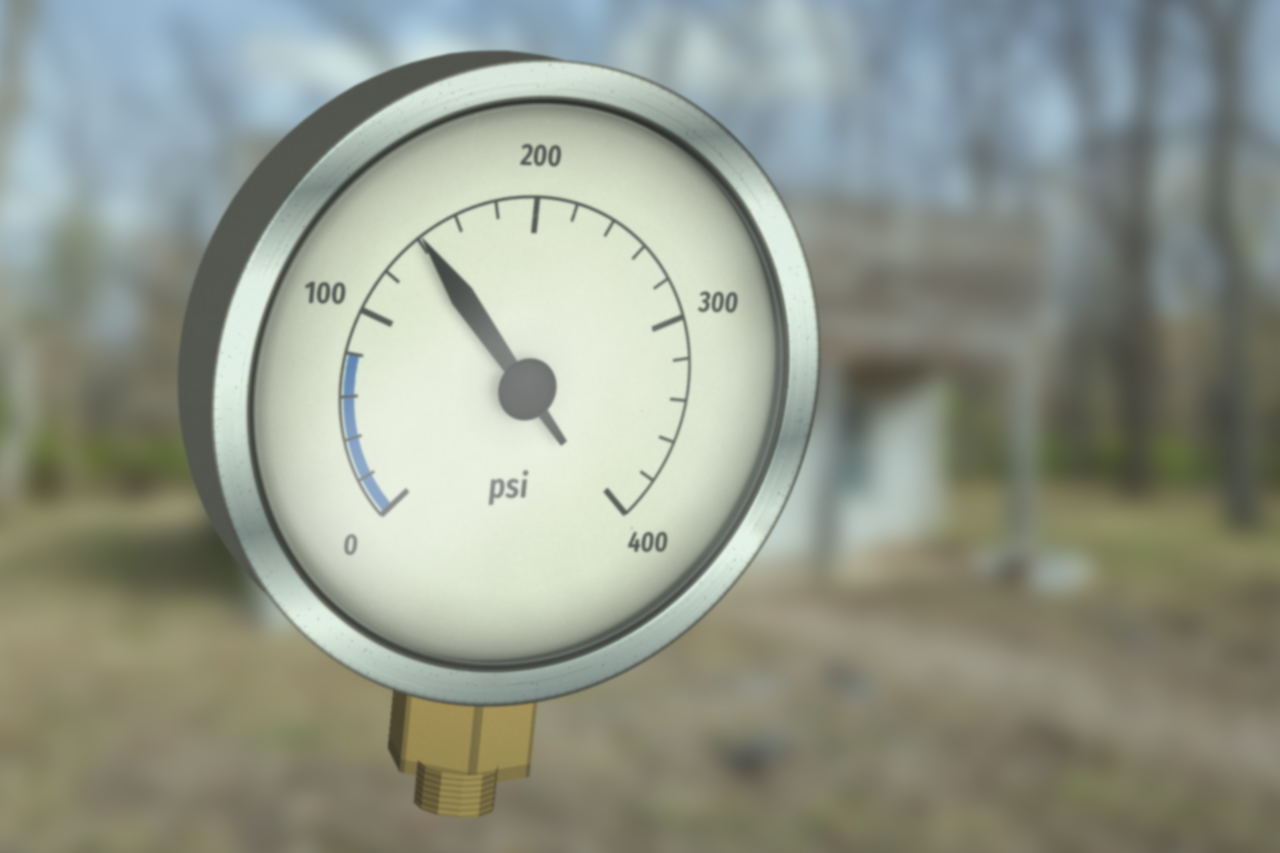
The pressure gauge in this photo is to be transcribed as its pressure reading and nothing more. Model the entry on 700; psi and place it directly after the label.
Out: 140; psi
